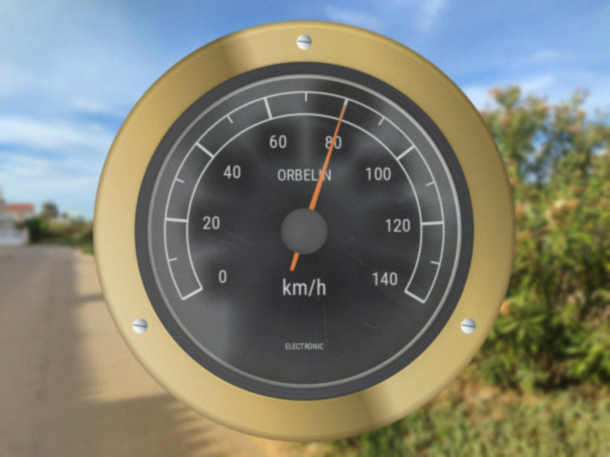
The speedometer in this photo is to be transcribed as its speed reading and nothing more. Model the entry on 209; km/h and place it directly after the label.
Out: 80; km/h
